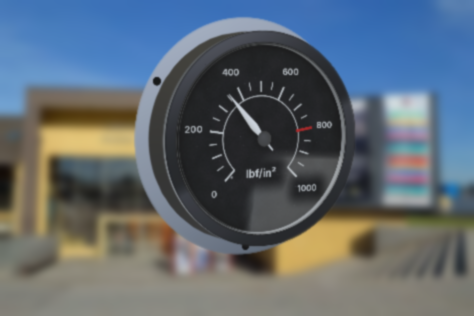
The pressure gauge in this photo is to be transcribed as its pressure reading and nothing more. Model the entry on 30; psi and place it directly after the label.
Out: 350; psi
